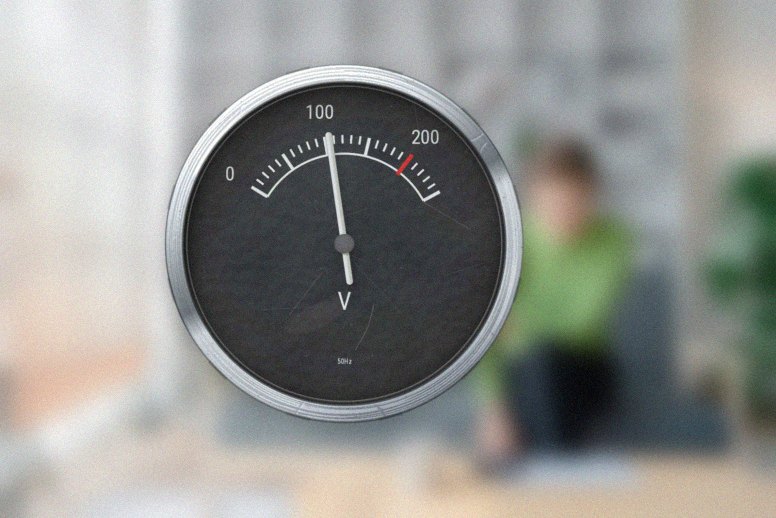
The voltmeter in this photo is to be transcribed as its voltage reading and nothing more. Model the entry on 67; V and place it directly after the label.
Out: 105; V
